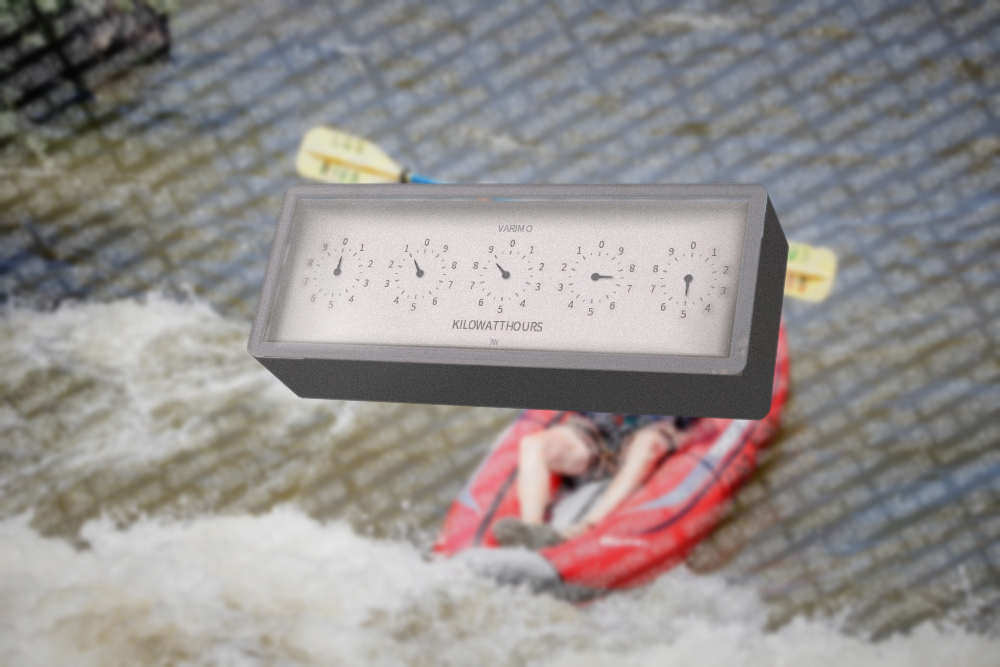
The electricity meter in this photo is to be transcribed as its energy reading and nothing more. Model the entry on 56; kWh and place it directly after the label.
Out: 875; kWh
